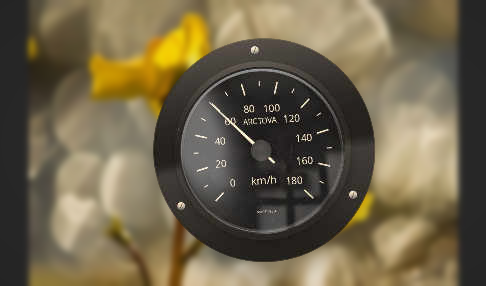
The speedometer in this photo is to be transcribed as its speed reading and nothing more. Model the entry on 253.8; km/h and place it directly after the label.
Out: 60; km/h
